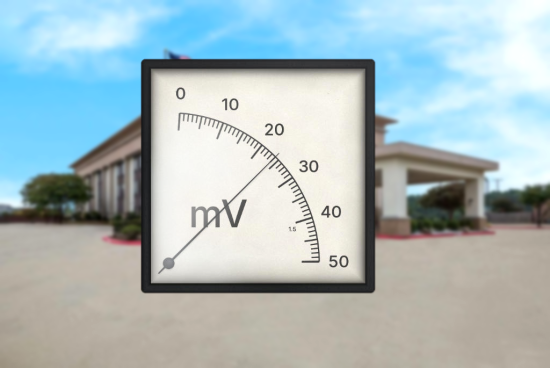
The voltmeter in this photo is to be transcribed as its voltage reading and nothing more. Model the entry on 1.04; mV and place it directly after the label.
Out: 24; mV
